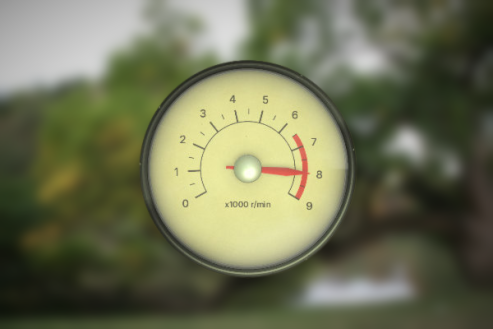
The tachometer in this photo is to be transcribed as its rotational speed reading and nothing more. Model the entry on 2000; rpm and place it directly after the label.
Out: 8000; rpm
